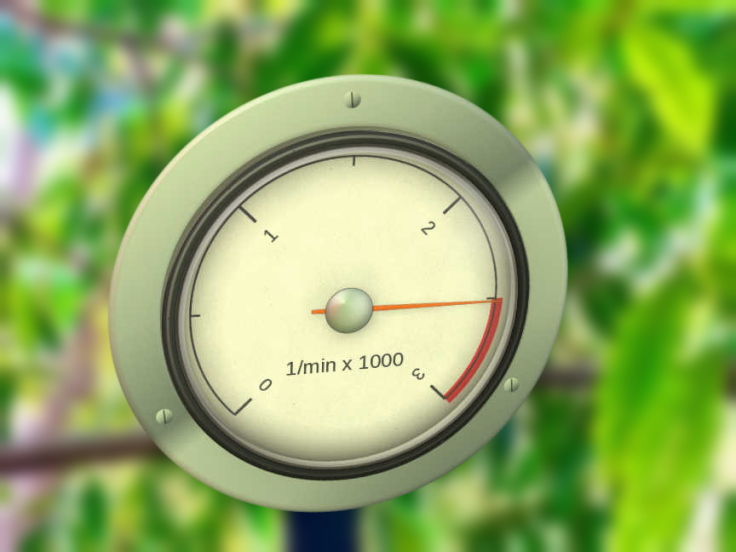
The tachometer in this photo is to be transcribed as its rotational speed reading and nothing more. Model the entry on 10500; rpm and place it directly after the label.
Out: 2500; rpm
